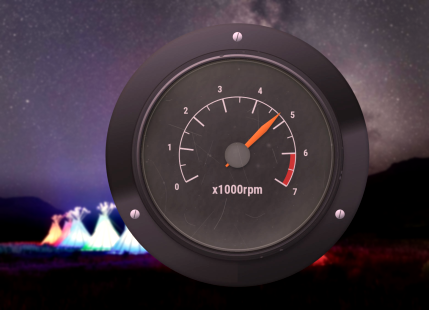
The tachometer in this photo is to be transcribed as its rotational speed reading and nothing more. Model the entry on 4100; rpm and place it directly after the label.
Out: 4750; rpm
